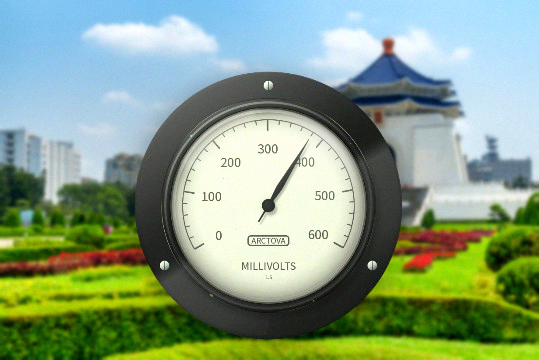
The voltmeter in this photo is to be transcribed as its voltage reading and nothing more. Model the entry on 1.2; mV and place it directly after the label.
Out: 380; mV
